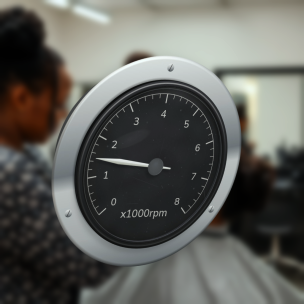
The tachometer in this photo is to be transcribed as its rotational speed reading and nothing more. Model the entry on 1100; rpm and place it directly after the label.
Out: 1500; rpm
